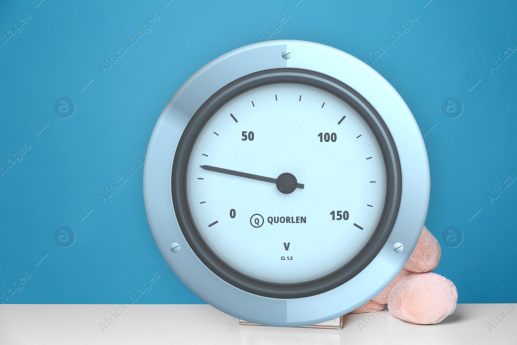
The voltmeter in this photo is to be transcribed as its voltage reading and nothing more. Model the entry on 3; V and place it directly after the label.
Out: 25; V
